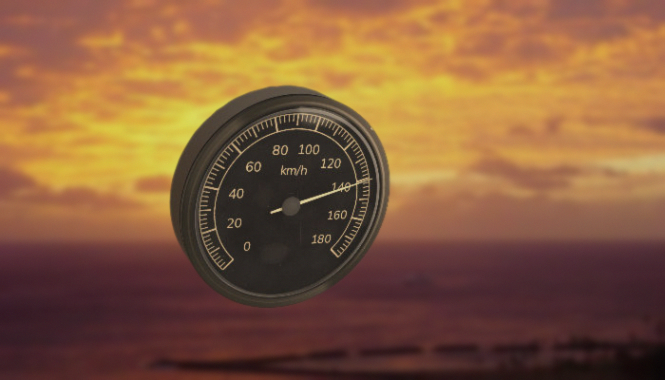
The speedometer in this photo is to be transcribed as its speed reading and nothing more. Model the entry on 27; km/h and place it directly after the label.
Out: 140; km/h
